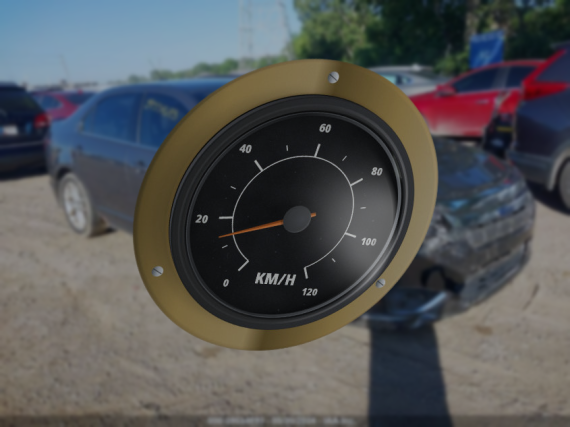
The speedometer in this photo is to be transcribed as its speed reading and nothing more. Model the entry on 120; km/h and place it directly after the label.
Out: 15; km/h
